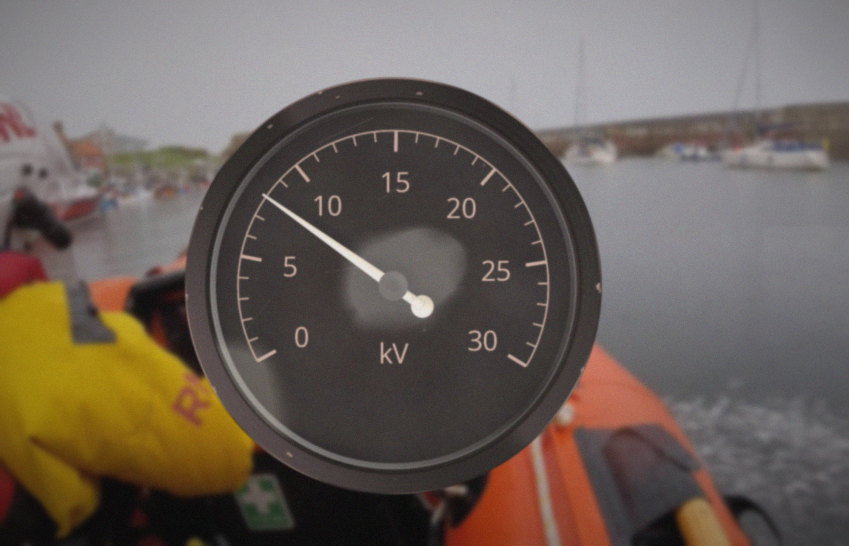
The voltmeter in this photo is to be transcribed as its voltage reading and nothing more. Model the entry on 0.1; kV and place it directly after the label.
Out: 8; kV
